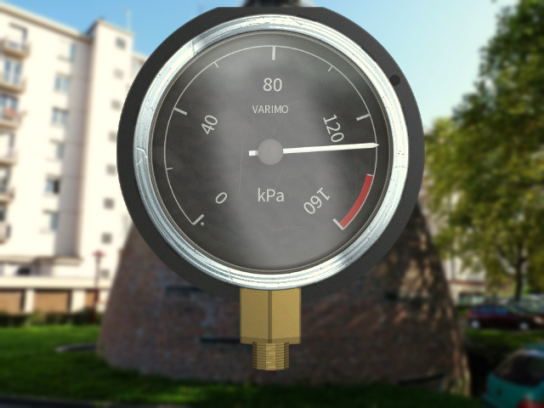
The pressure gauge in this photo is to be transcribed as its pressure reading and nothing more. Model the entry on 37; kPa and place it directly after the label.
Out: 130; kPa
